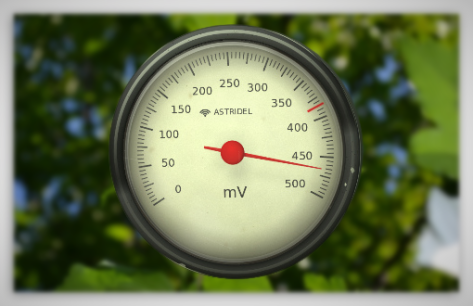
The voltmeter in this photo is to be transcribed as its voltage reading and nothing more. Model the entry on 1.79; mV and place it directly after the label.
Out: 465; mV
